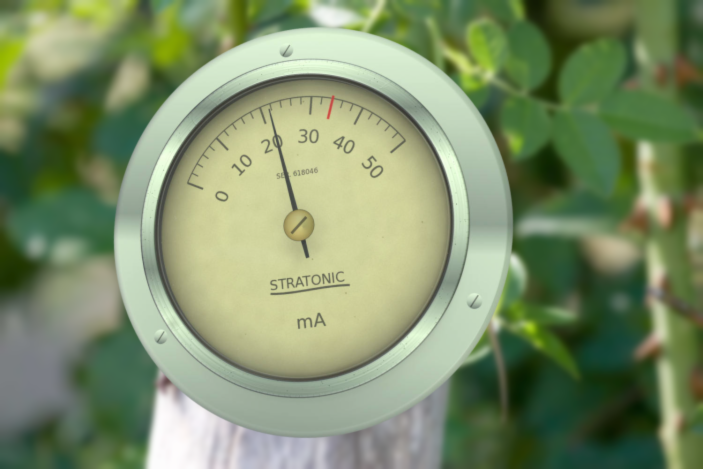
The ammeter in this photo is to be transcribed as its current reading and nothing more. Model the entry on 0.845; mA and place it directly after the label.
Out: 22; mA
